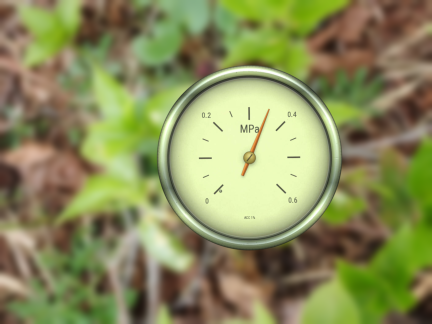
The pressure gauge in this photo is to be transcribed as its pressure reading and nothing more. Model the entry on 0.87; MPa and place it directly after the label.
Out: 0.35; MPa
